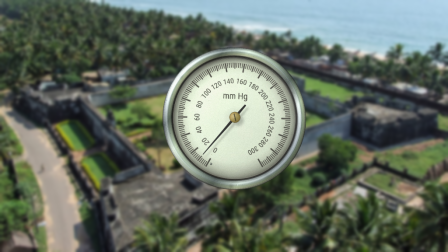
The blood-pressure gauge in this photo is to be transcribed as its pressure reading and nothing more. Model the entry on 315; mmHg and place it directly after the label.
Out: 10; mmHg
